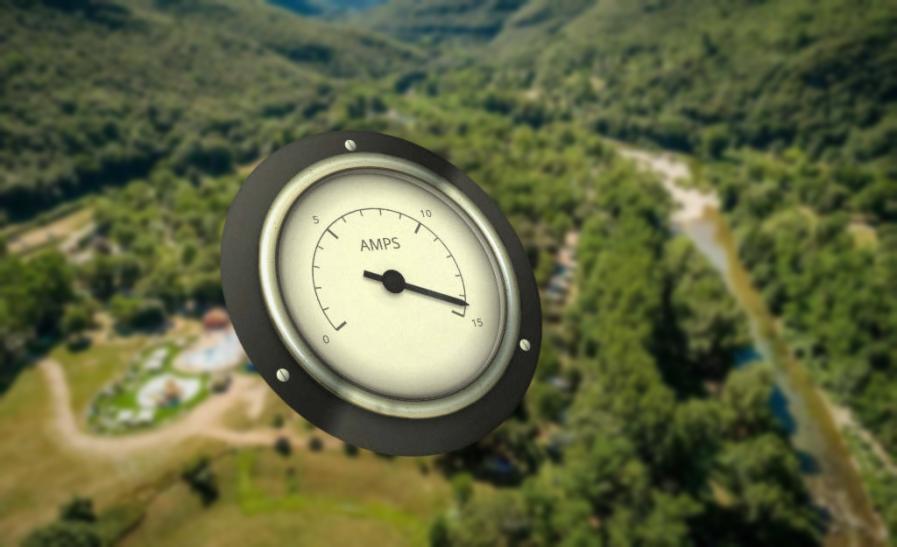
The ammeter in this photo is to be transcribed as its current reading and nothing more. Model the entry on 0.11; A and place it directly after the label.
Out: 14.5; A
